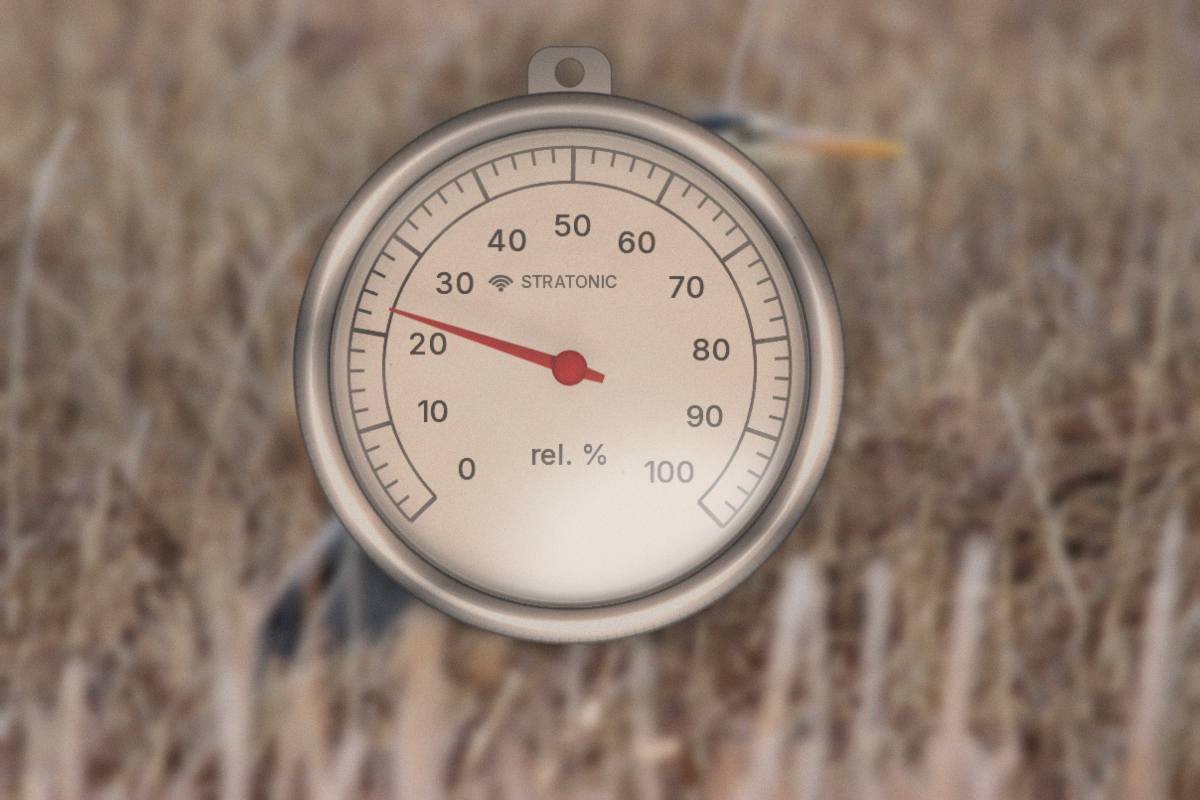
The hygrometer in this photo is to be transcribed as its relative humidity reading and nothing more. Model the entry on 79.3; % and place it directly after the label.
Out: 23; %
